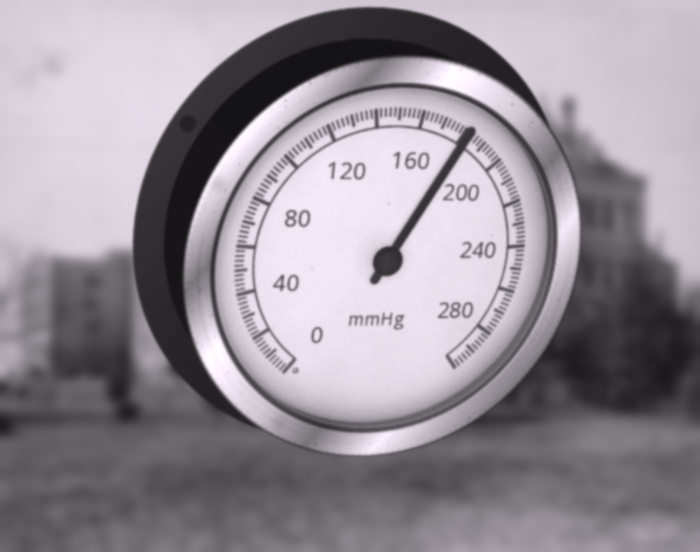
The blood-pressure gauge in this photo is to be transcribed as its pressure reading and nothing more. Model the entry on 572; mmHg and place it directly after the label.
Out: 180; mmHg
